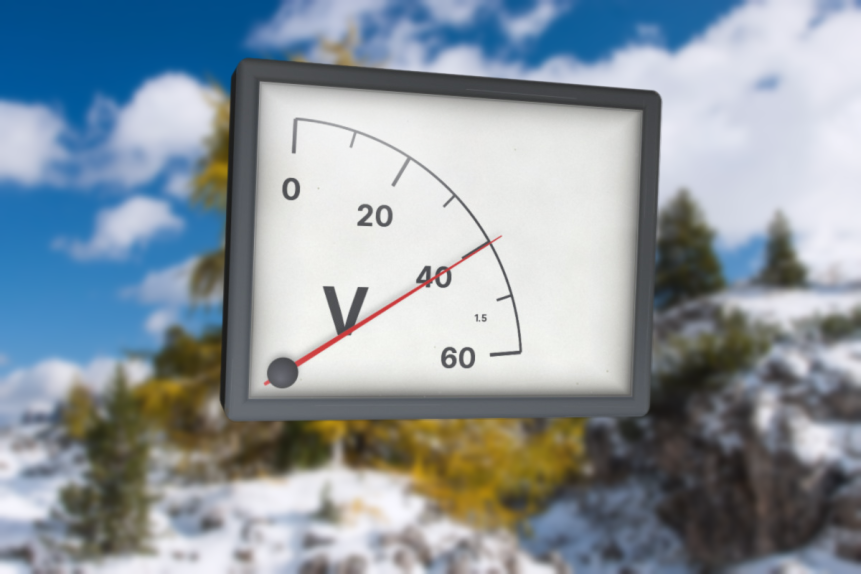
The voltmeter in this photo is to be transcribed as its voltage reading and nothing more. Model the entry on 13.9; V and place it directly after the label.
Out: 40; V
